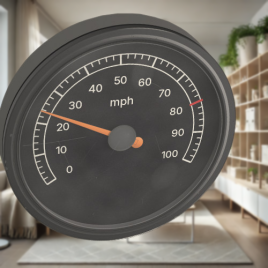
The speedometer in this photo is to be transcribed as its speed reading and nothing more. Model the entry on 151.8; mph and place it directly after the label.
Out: 24; mph
